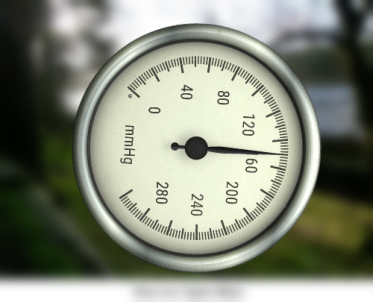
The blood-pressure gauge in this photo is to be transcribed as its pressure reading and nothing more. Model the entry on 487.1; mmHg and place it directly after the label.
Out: 150; mmHg
